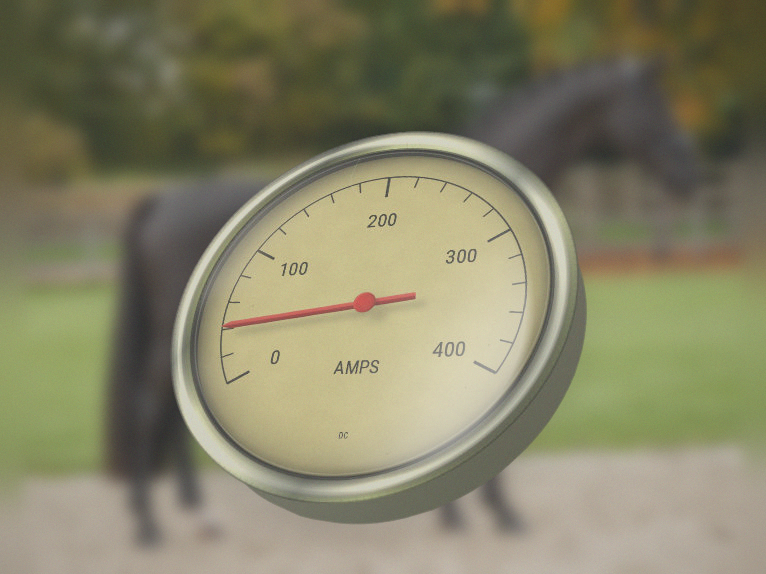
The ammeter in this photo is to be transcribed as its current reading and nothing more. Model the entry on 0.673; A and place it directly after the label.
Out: 40; A
